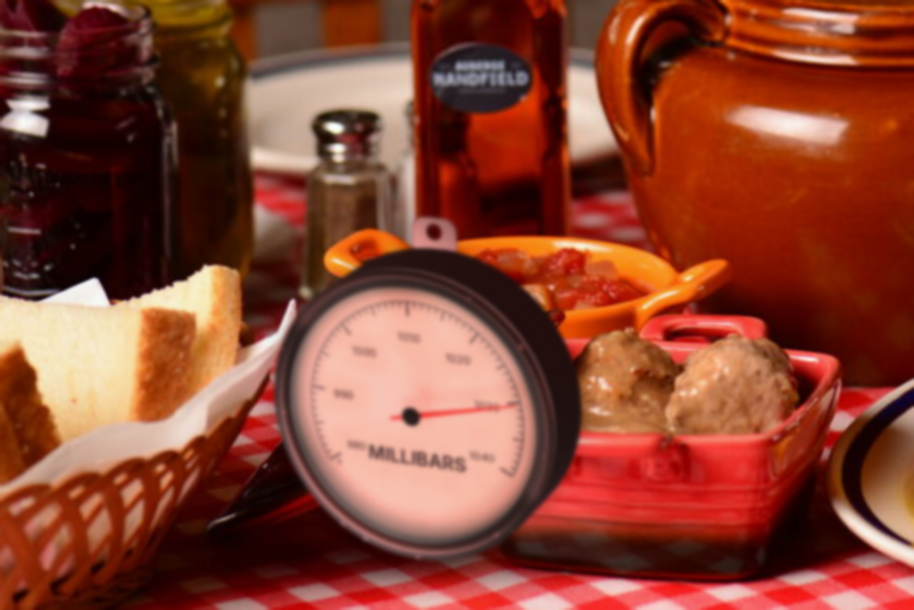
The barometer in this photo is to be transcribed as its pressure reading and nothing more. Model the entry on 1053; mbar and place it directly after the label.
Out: 1030; mbar
